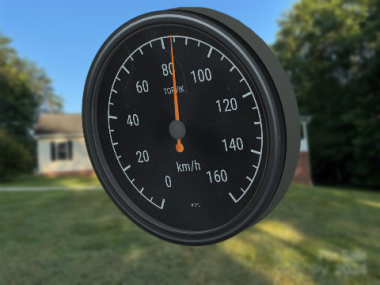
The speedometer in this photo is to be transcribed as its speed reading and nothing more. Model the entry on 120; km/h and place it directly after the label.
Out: 85; km/h
